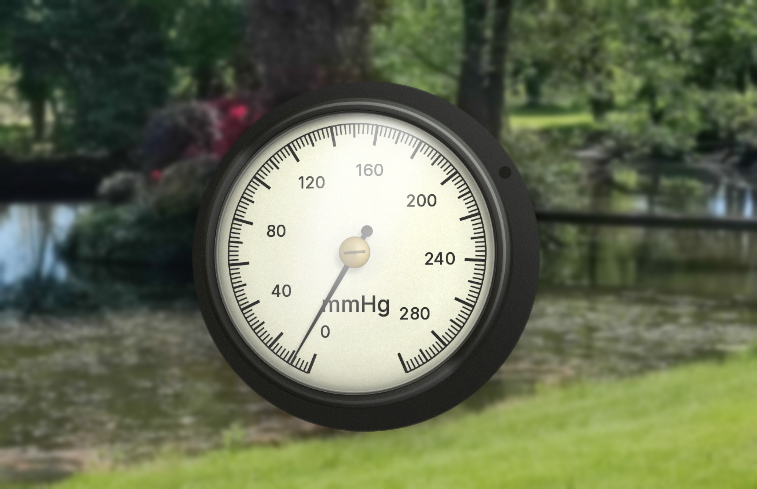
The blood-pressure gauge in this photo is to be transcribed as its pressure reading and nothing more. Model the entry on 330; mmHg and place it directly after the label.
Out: 8; mmHg
